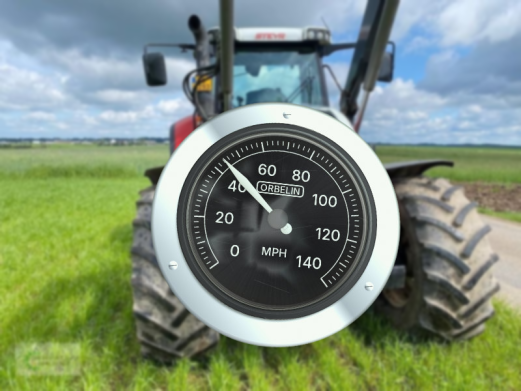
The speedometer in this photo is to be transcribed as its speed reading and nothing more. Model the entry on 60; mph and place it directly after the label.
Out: 44; mph
